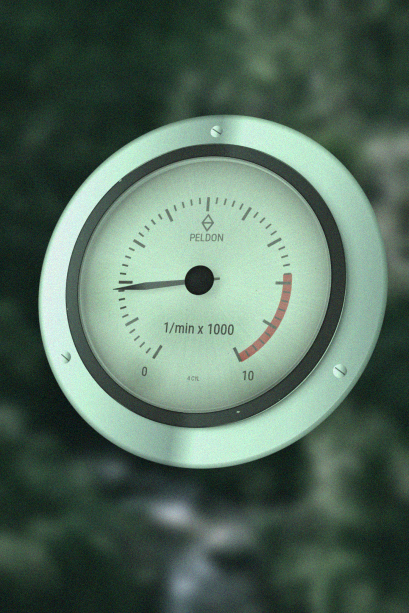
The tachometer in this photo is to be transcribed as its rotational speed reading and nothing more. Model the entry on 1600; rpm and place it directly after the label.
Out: 1800; rpm
